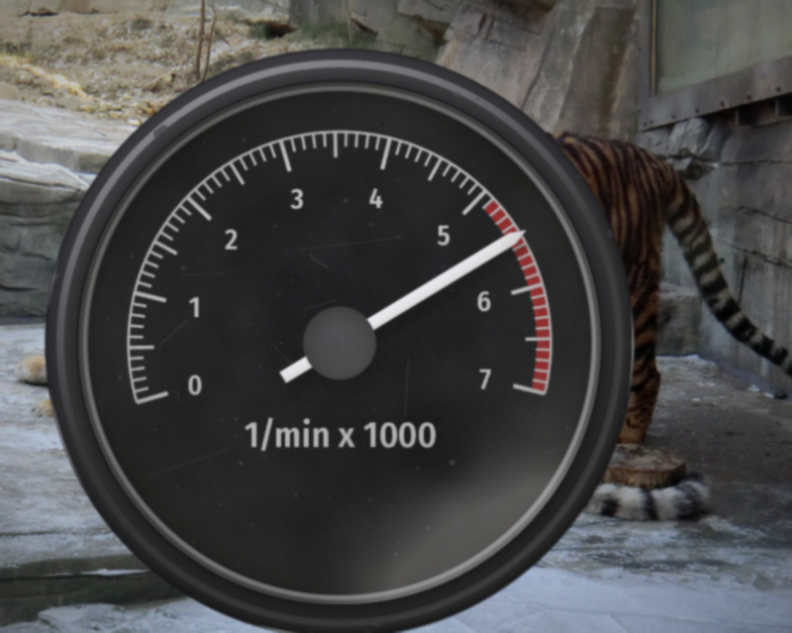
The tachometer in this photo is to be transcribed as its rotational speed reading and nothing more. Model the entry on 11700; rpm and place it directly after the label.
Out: 5500; rpm
